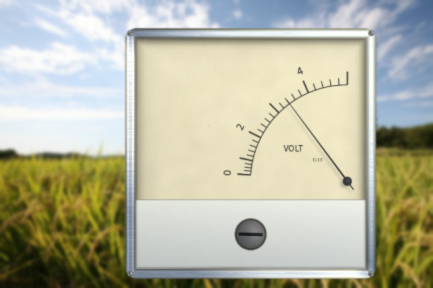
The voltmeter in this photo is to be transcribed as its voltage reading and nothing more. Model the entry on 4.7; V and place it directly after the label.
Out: 3.4; V
